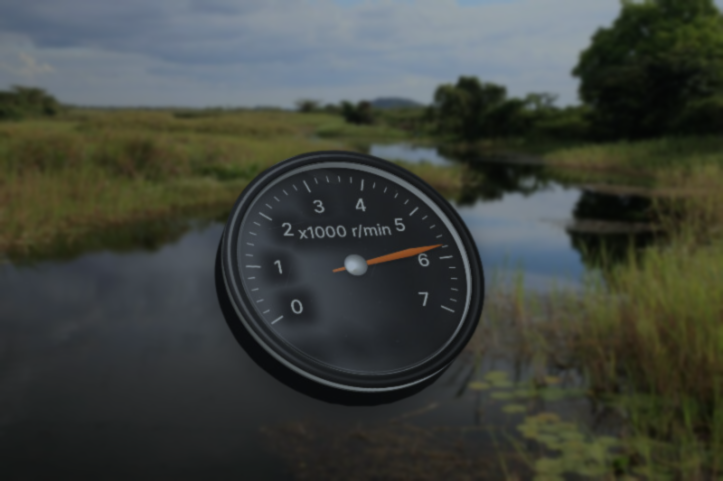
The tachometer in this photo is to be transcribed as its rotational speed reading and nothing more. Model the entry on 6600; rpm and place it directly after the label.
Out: 5800; rpm
